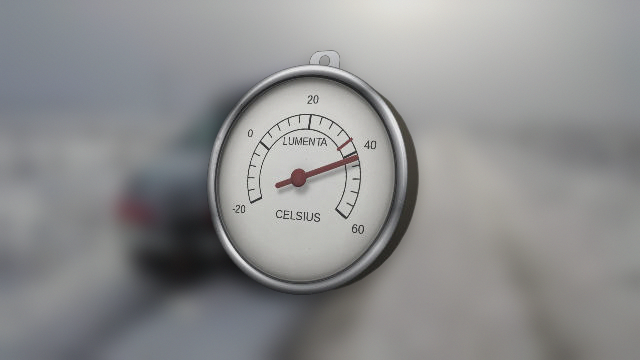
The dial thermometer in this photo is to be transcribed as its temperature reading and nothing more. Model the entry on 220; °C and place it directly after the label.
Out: 42; °C
